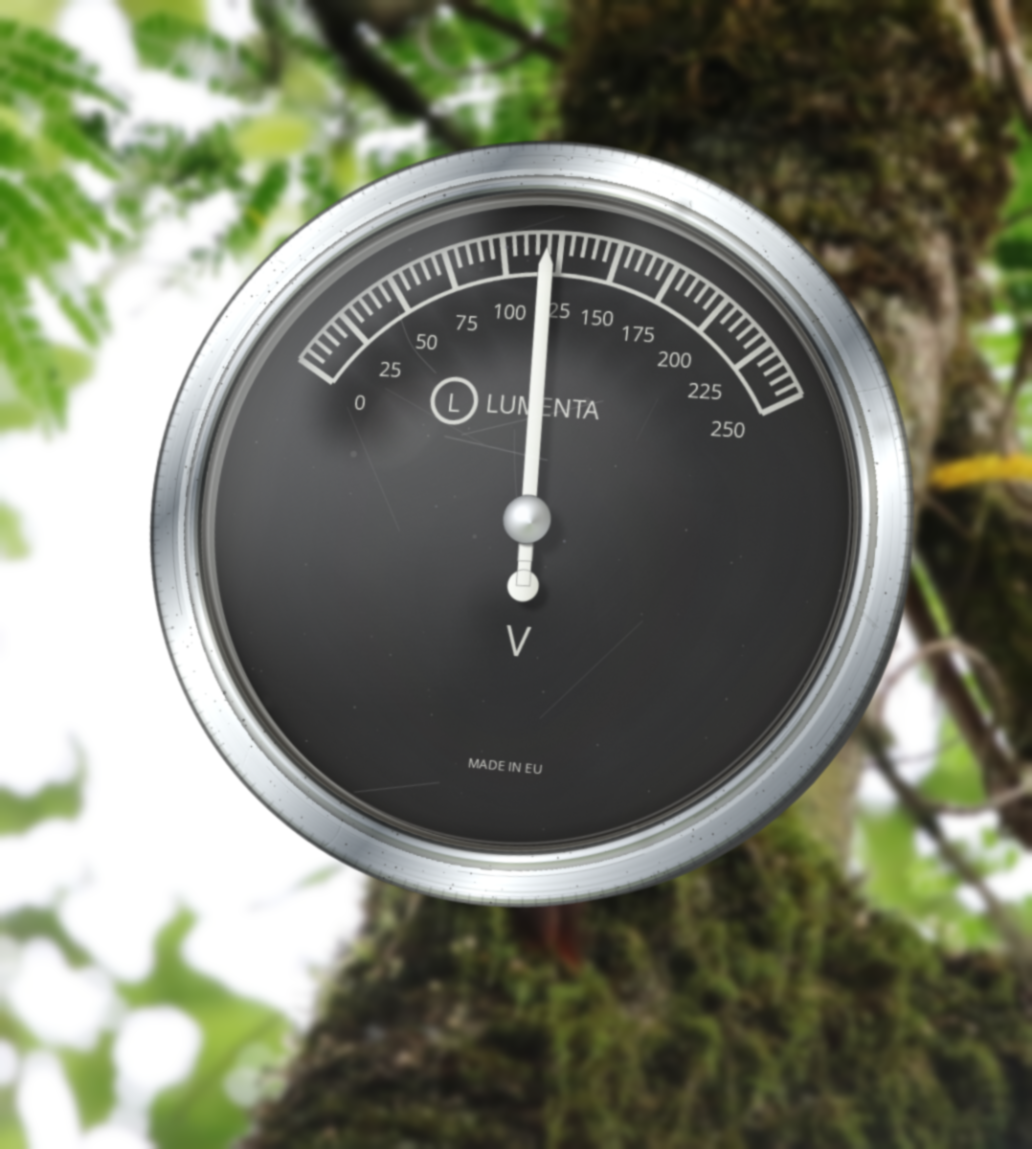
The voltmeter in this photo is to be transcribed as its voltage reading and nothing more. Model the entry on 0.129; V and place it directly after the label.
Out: 120; V
